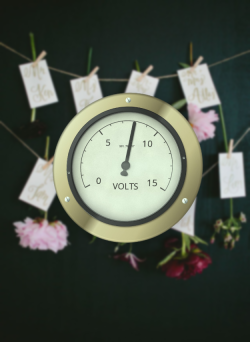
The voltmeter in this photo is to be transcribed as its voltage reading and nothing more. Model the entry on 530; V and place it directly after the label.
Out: 8; V
